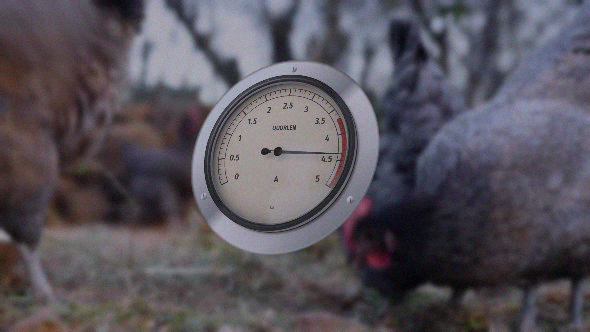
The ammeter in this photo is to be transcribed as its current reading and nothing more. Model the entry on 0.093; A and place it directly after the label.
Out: 4.4; A
